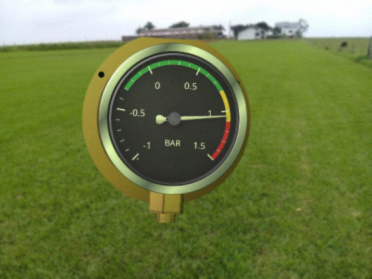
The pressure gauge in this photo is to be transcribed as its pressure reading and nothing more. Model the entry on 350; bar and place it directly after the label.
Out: 1.05; bar
